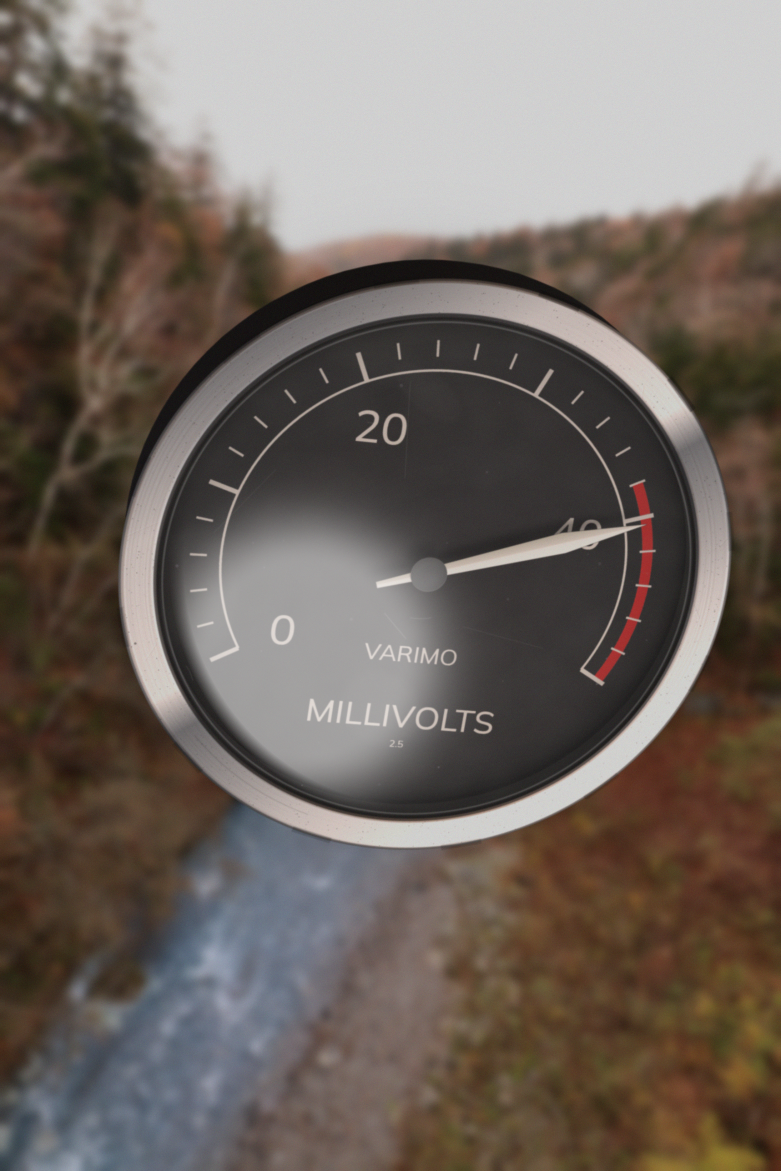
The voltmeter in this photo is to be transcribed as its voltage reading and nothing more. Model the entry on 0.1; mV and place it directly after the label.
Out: 40; mV
